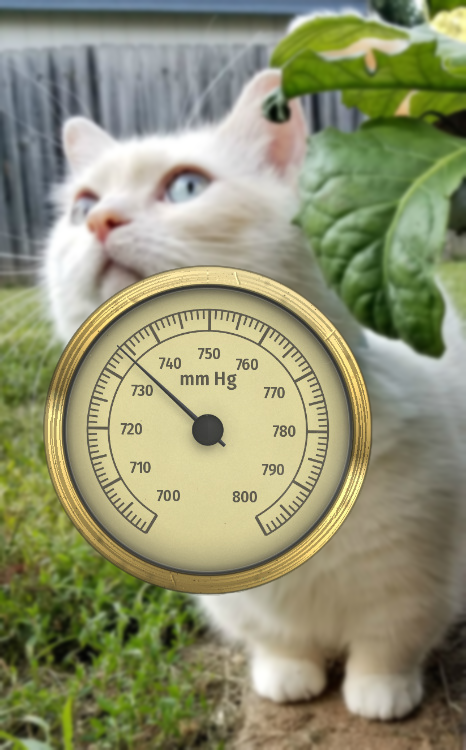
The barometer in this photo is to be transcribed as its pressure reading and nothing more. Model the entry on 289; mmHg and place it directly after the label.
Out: 734; mmHg
